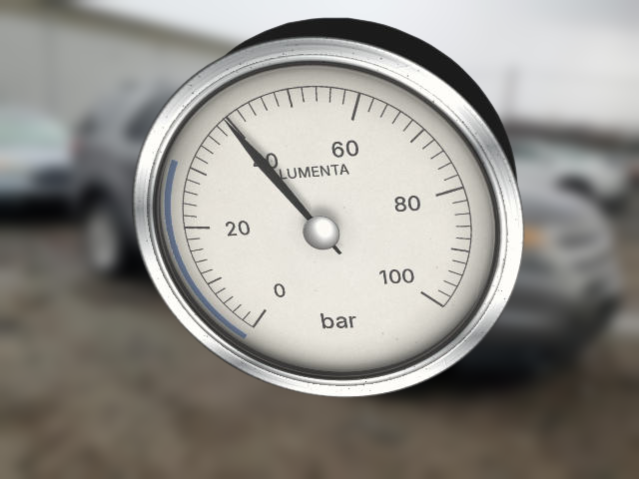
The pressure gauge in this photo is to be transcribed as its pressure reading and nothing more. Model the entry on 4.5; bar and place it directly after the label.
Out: 40; bar
